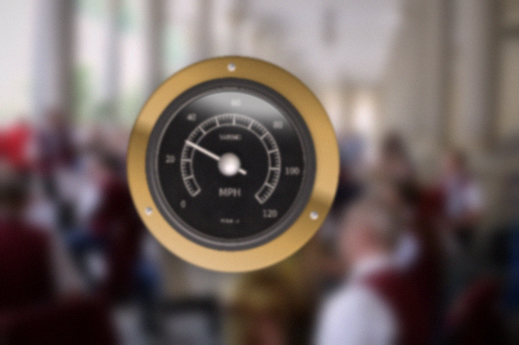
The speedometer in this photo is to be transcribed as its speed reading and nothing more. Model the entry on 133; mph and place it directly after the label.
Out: 30; mph
